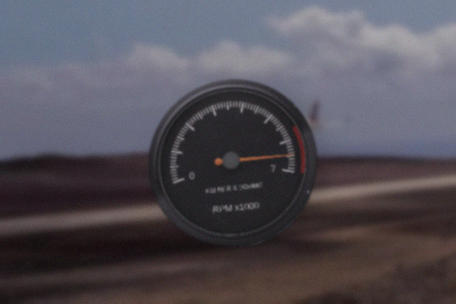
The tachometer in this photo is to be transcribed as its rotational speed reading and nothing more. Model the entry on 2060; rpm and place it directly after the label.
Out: 6500; rpm
